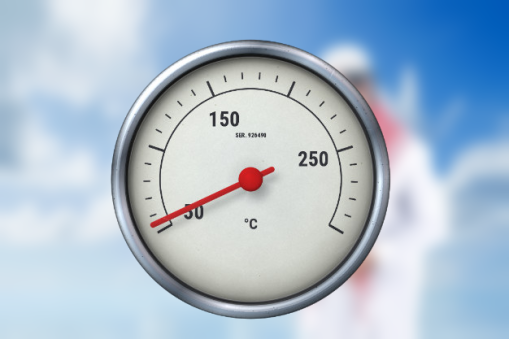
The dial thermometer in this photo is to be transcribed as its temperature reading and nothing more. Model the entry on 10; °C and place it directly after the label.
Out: 55; °C
